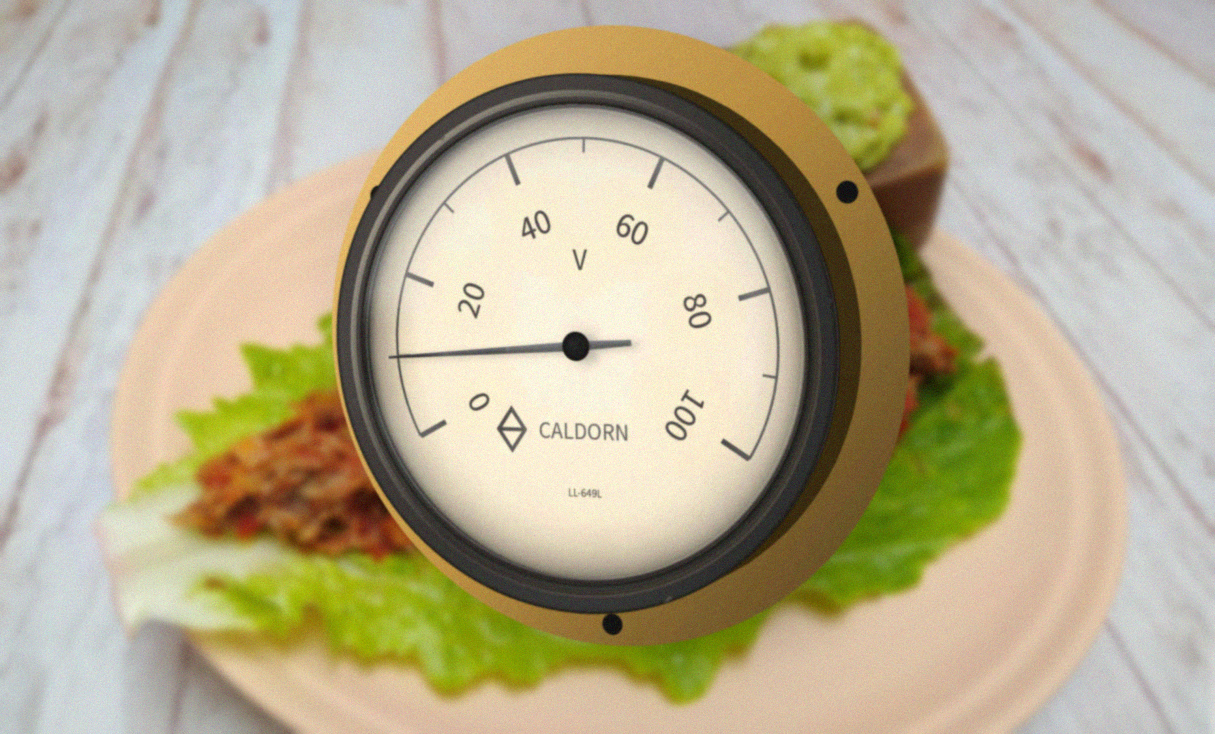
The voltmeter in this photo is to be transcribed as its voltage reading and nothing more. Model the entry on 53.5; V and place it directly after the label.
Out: 10; V
